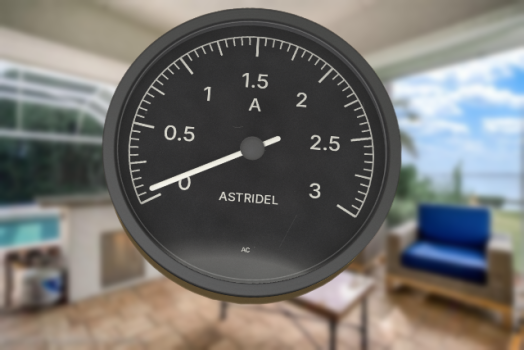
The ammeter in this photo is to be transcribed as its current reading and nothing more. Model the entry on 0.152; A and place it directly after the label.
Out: 0.05; A
